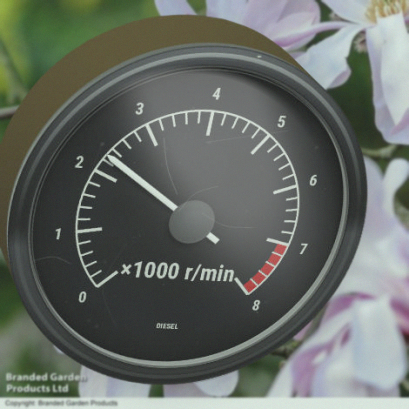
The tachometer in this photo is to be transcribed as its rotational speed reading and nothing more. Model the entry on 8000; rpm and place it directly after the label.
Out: 2300; rpm
